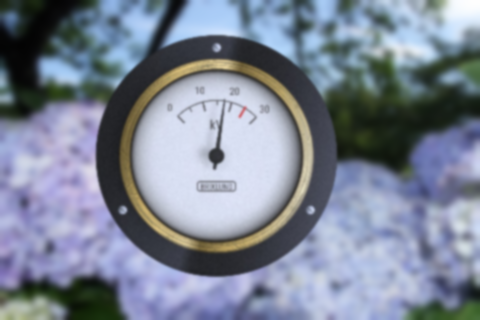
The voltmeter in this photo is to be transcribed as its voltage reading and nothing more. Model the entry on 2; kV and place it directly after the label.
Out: 17.5; kV
